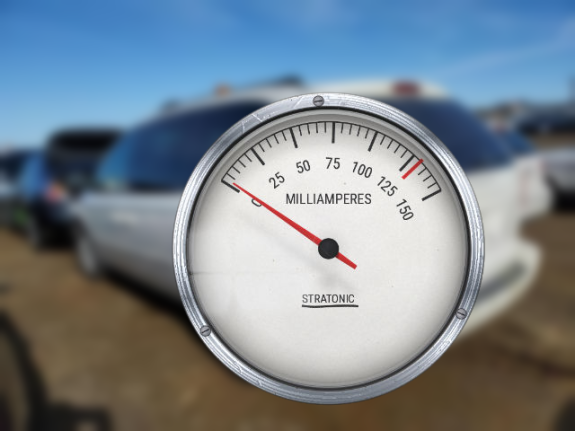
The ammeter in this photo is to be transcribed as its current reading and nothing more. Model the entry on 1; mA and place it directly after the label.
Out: 2.5; mA
